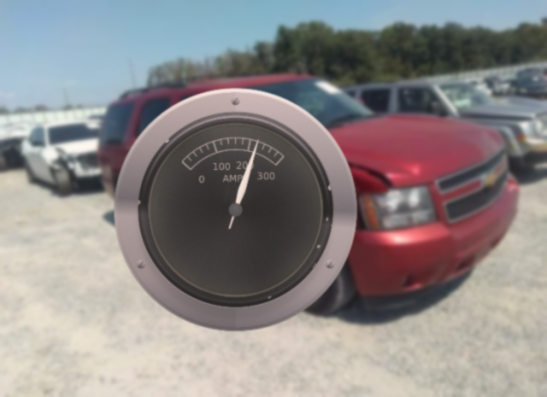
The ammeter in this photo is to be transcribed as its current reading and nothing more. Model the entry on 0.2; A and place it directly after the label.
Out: 220; A
